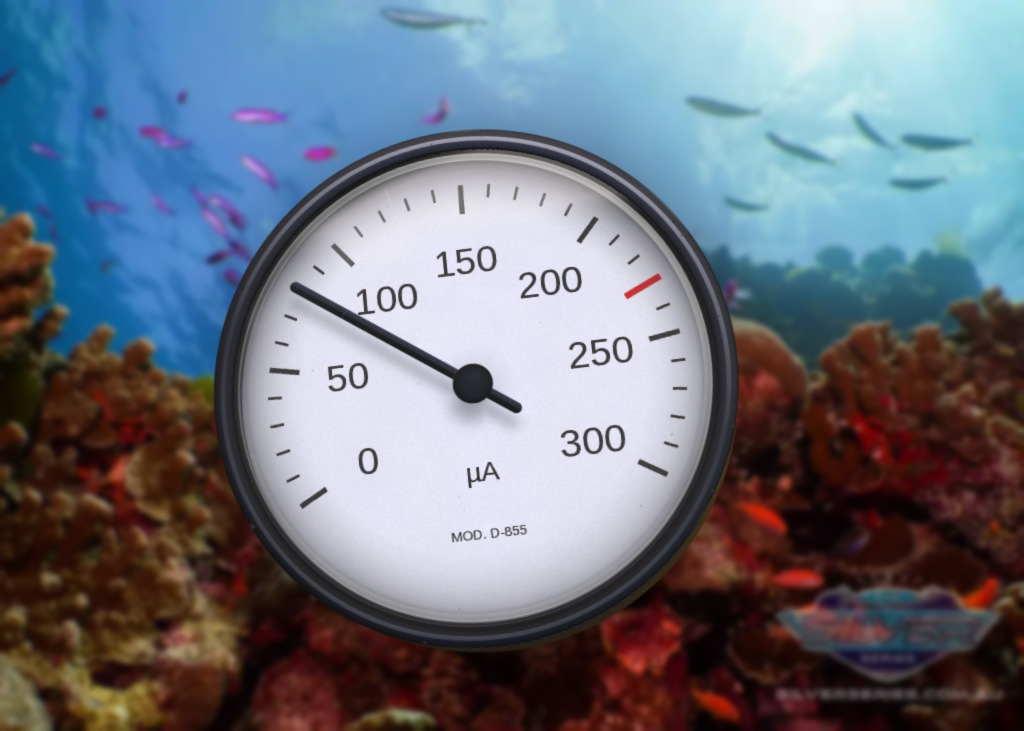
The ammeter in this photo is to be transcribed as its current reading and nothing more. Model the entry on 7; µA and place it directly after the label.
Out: 80; µA
